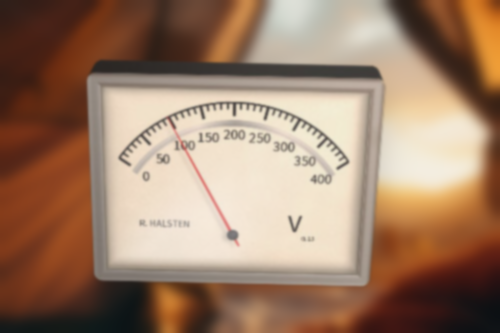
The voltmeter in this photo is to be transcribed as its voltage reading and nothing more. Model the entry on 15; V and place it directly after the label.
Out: 100; V
